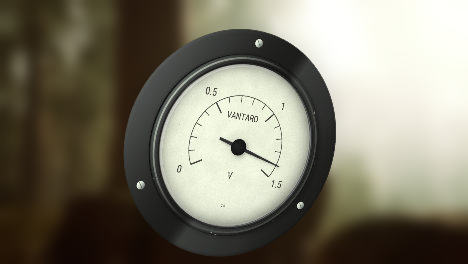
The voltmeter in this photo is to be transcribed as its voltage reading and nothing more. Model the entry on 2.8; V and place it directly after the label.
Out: 1.4; V
